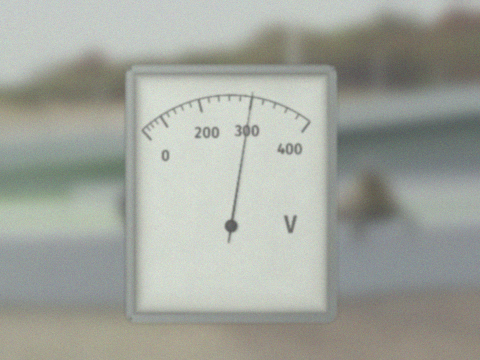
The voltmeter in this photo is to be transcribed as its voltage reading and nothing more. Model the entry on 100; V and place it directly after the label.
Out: 300; V
